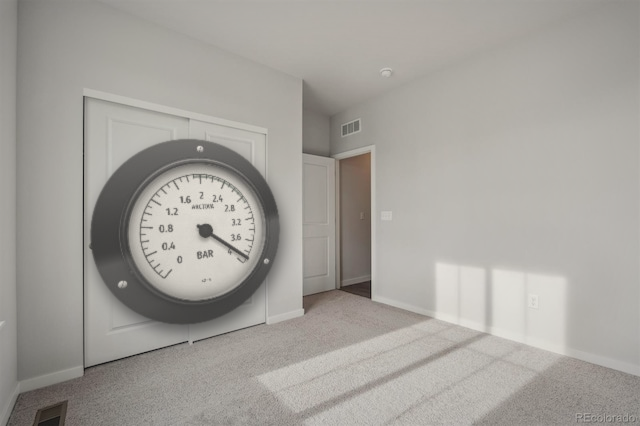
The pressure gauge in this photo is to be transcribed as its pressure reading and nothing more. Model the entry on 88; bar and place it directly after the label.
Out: 3.9; bar
